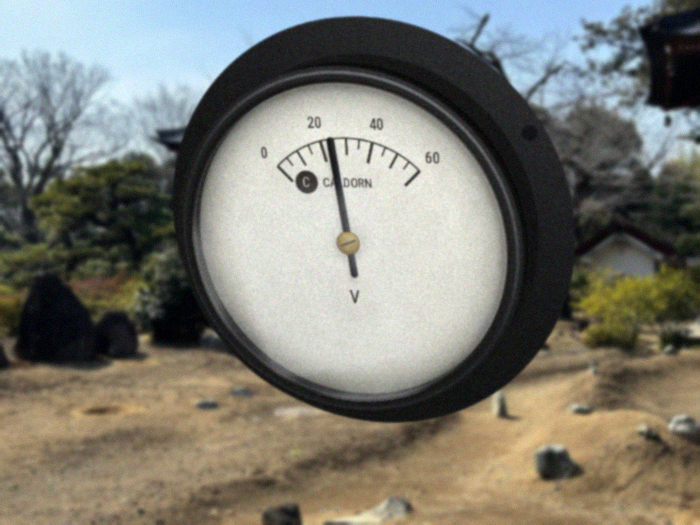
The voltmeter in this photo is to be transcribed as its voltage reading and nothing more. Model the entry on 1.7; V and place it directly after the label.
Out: 25; V
